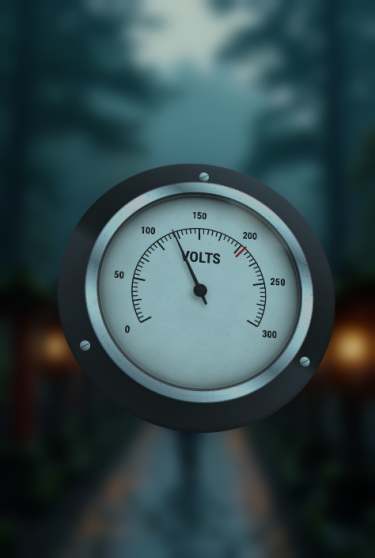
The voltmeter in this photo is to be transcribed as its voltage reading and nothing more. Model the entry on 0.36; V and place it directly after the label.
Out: 120; V
